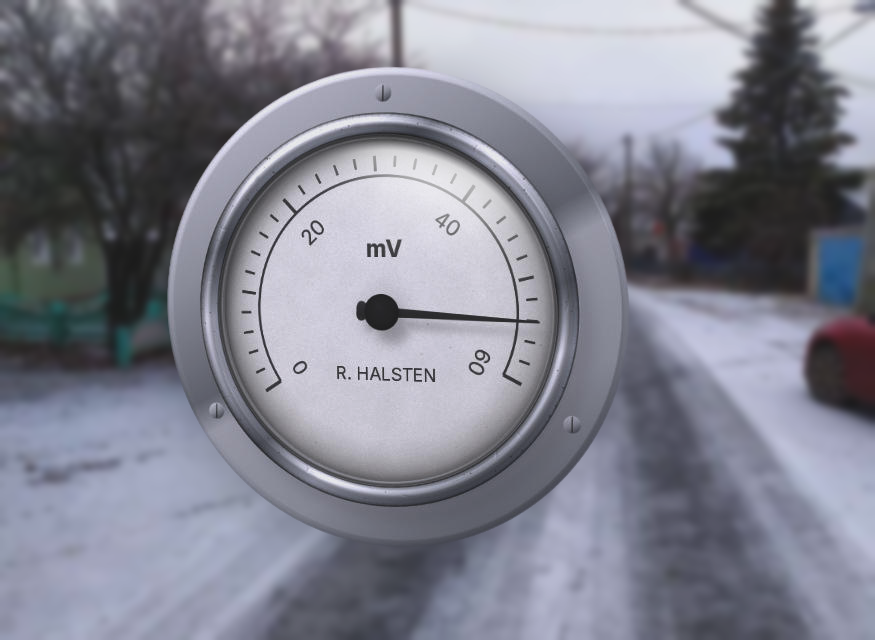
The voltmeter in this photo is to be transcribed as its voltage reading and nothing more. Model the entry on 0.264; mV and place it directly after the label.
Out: 54; mV
